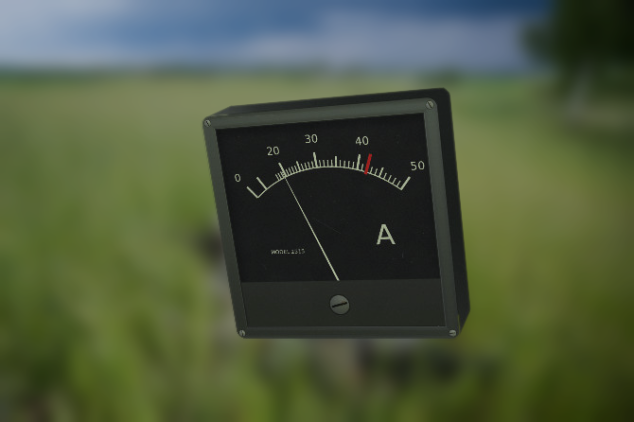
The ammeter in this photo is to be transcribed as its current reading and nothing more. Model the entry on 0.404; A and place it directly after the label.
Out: 20; A
